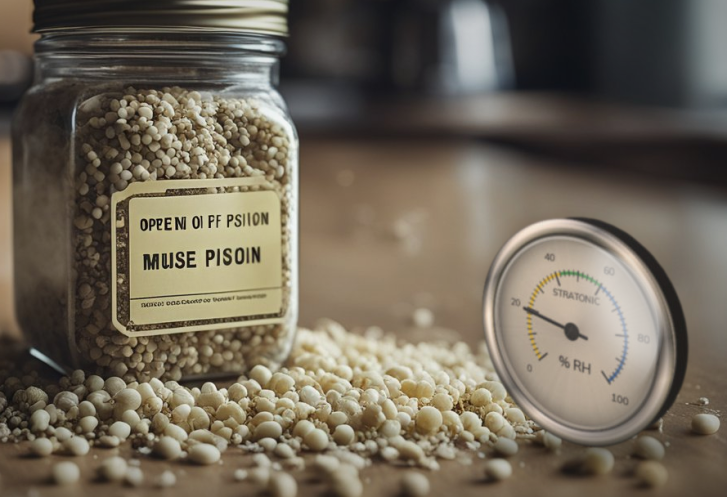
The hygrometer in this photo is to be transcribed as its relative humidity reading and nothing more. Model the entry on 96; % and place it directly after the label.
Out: 20; %
